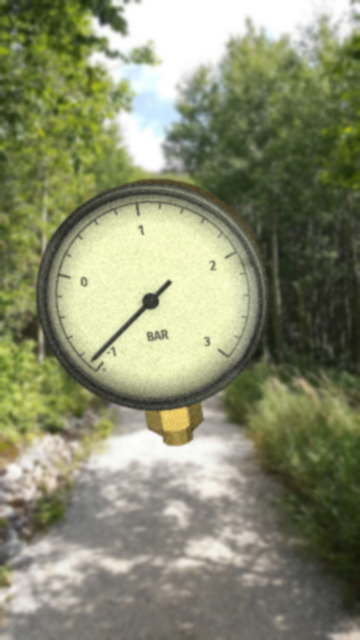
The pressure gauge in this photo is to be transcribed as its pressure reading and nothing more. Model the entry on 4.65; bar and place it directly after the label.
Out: -0.9; bar
